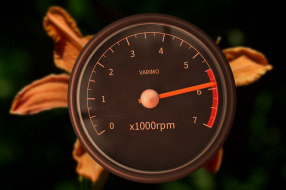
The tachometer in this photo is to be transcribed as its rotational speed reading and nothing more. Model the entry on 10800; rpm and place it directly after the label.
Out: 5875; rpm
